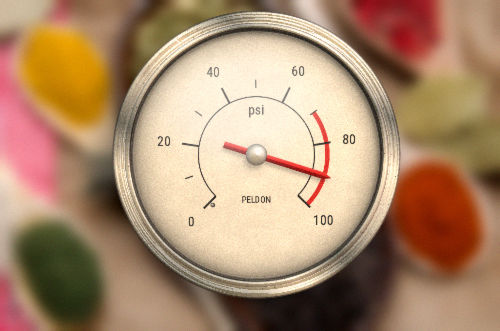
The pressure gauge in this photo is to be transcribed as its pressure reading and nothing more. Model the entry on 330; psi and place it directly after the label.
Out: 90; psi
